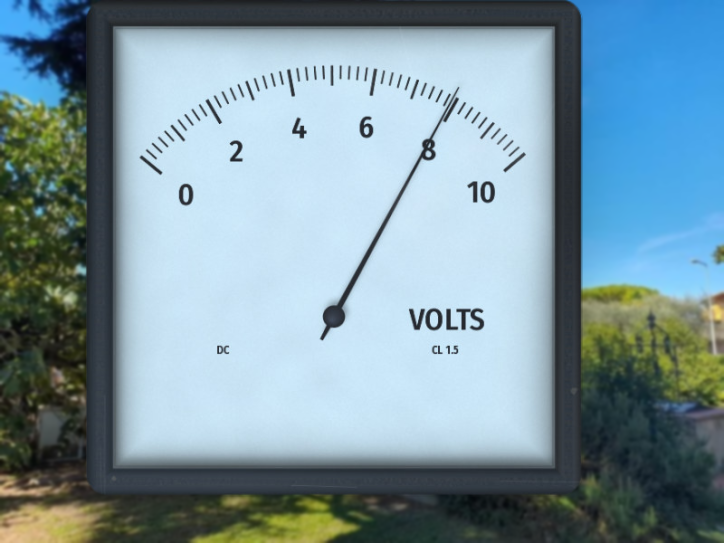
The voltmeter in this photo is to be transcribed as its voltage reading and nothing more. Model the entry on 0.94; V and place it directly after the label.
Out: 7.9; V
